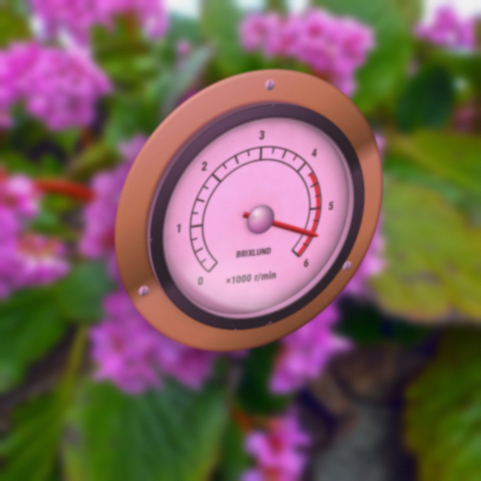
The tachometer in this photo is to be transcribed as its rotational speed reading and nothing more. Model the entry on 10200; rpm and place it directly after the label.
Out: 5500; rpm
